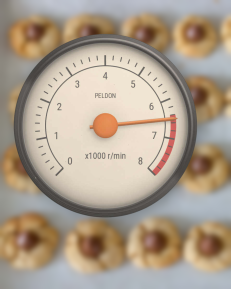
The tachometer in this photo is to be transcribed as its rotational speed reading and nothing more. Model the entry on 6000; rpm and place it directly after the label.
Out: 6500; rpm
